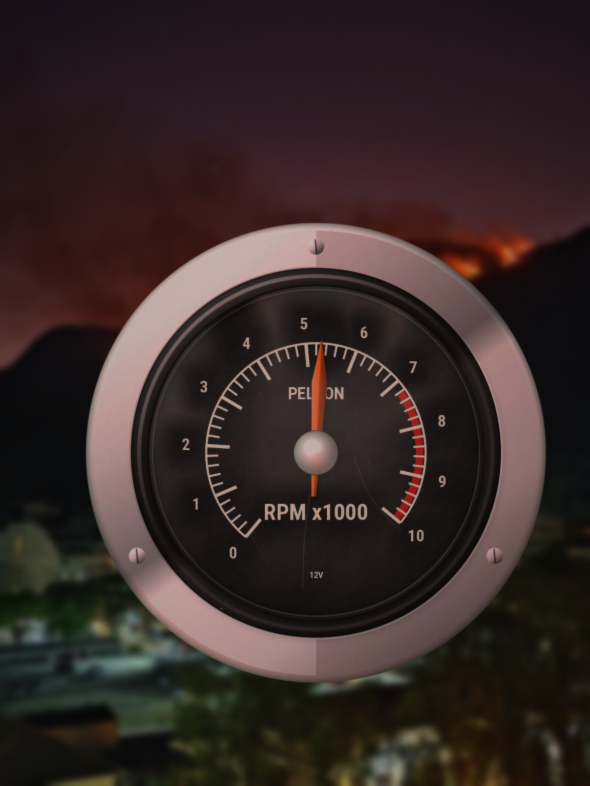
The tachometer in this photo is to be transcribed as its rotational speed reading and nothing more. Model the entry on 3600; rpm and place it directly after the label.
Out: 5300; rpm
